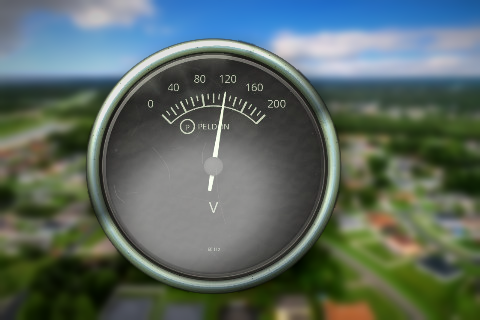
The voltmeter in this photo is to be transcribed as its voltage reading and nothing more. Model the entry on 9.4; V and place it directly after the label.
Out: 120; V
